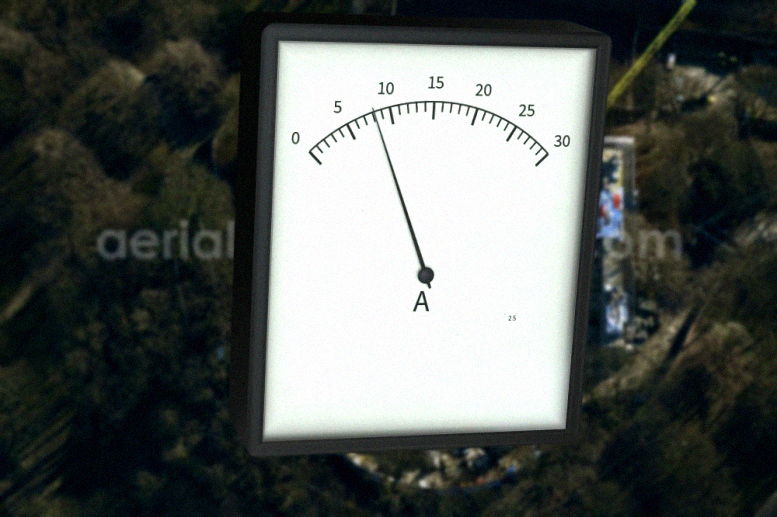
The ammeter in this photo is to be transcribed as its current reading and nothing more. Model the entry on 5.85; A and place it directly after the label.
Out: 8; A
